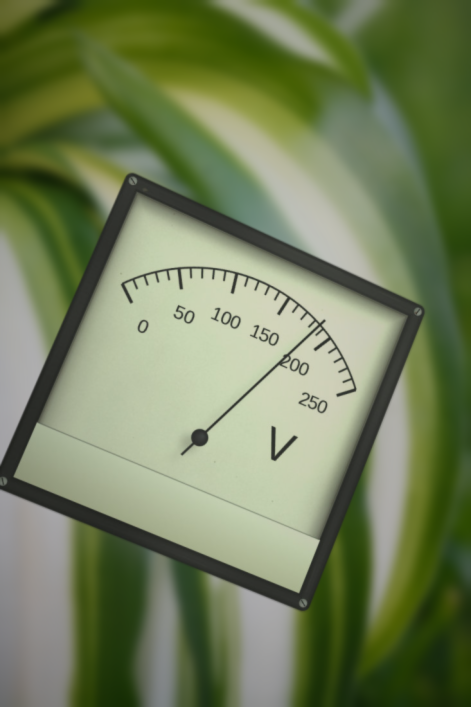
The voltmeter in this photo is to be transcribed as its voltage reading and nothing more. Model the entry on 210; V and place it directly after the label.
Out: 185; V
